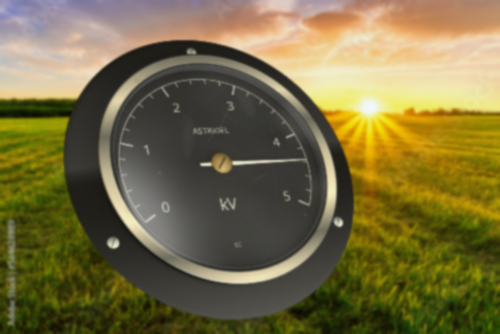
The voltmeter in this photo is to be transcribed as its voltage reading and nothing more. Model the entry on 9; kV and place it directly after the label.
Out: 4.4; kV
